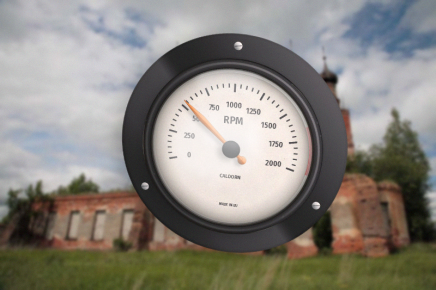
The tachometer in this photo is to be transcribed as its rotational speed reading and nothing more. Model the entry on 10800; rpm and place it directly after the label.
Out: 550; rpm
